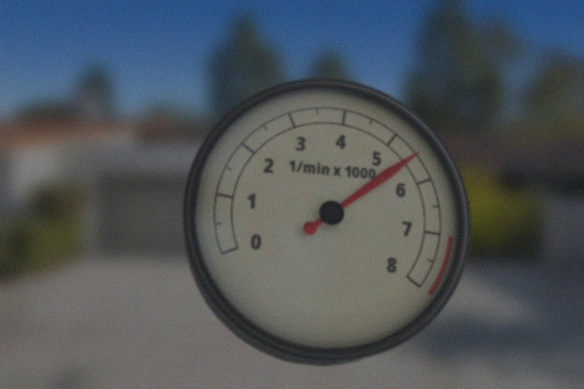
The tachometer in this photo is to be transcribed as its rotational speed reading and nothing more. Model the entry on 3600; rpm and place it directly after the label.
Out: 5500; rpm
